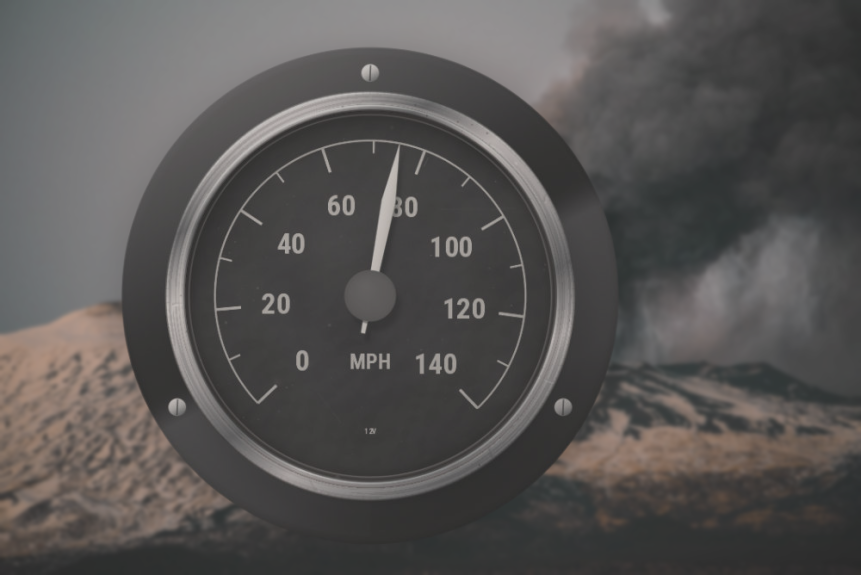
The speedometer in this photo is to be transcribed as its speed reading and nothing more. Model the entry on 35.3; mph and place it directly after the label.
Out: 75; mph
